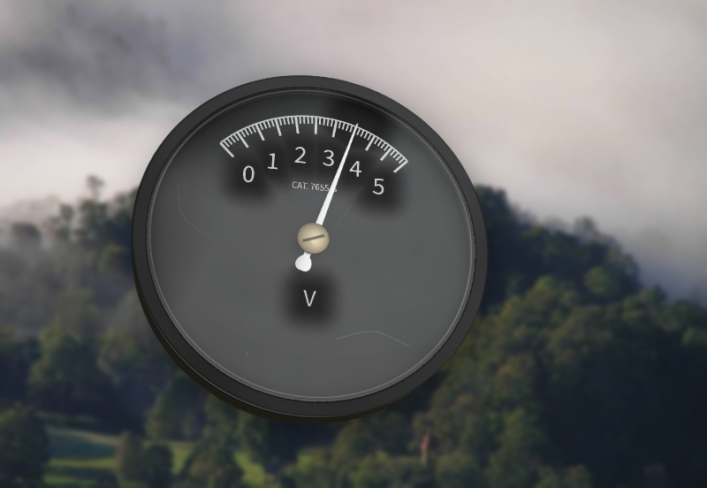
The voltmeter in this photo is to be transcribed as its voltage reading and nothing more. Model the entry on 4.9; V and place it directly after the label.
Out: 3.5; V
